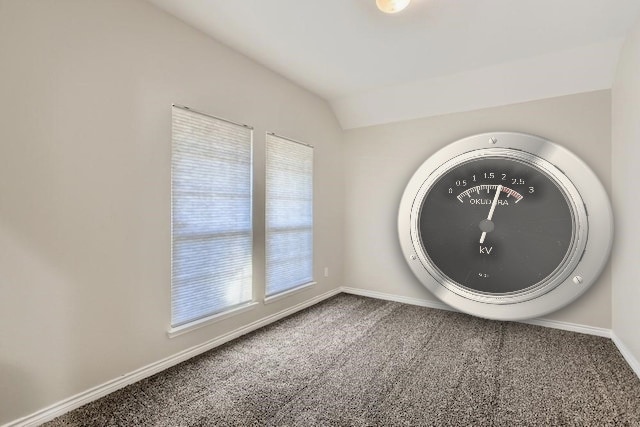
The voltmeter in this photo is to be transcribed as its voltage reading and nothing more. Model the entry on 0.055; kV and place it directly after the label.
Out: 2; kV
